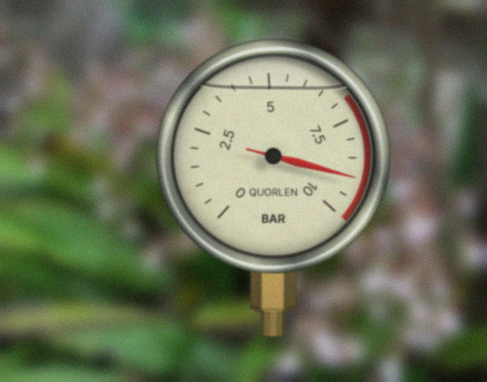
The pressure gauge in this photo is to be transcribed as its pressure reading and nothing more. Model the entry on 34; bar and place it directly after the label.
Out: 9; bar
